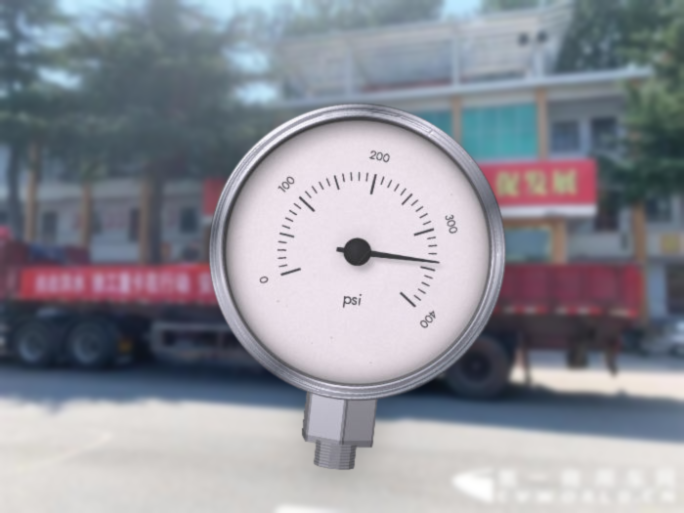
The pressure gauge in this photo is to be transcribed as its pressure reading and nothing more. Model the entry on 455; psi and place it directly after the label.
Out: 340; psi
